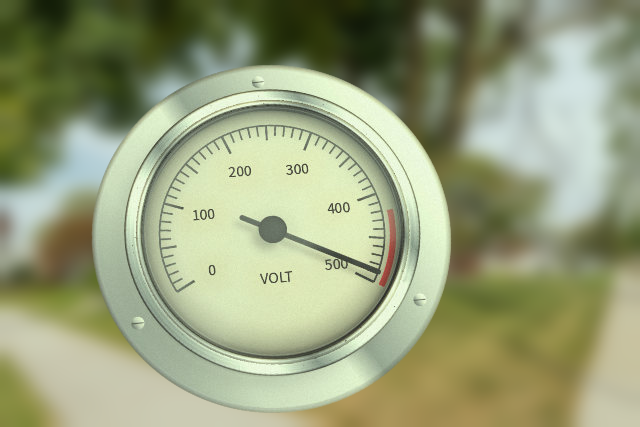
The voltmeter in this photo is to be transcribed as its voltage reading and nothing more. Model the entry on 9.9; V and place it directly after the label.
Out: 490; V
